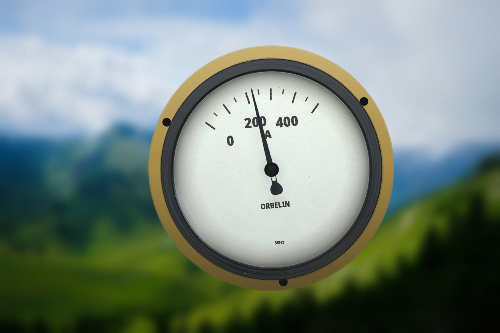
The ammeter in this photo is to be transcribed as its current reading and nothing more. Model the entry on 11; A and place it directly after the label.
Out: 225; A
